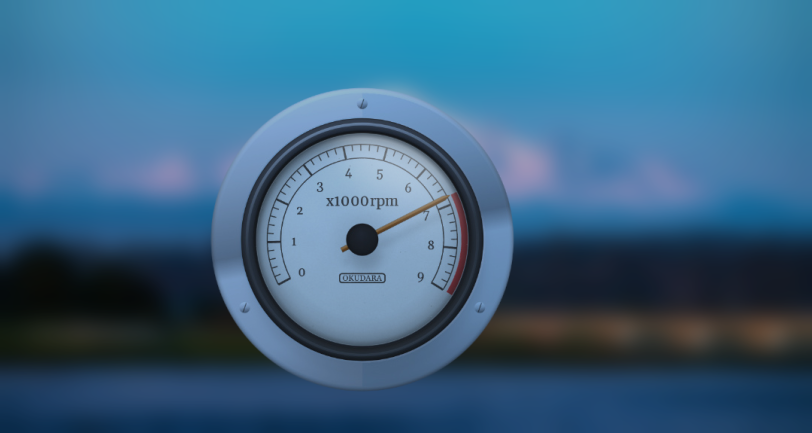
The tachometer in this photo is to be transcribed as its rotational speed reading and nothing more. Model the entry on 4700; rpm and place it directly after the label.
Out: 6800; rpm
